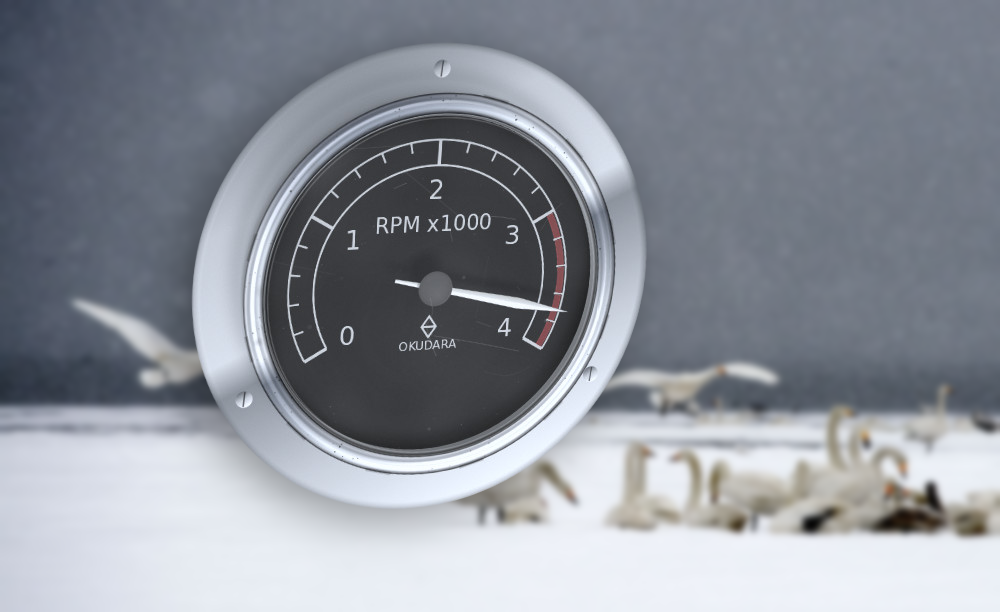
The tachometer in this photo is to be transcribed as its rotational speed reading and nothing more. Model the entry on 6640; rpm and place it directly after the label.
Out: 3700; rpm
